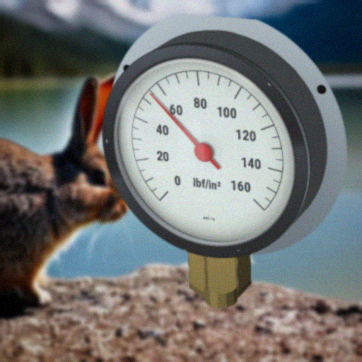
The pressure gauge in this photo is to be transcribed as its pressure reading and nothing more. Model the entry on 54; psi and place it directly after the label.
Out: 55; psi
